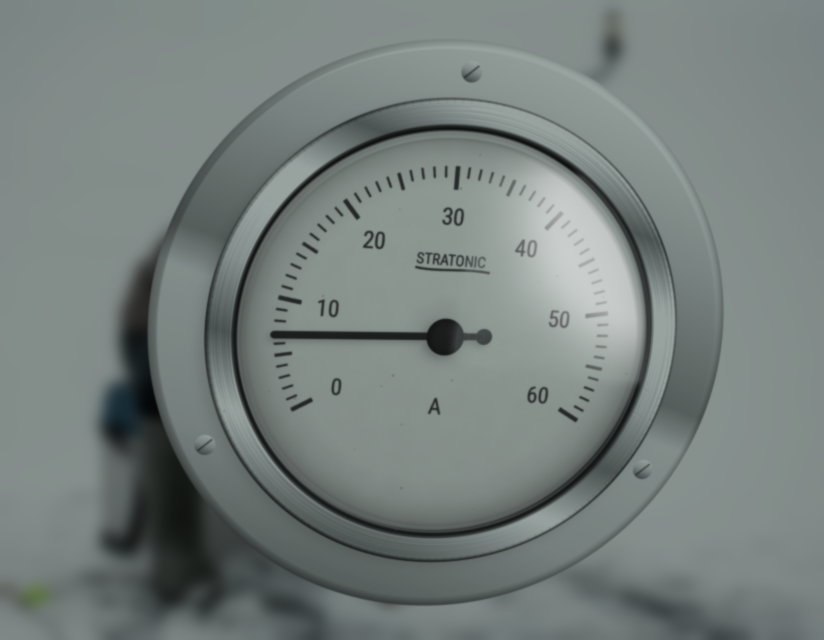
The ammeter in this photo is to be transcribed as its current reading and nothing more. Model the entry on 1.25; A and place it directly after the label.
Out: 7; A
